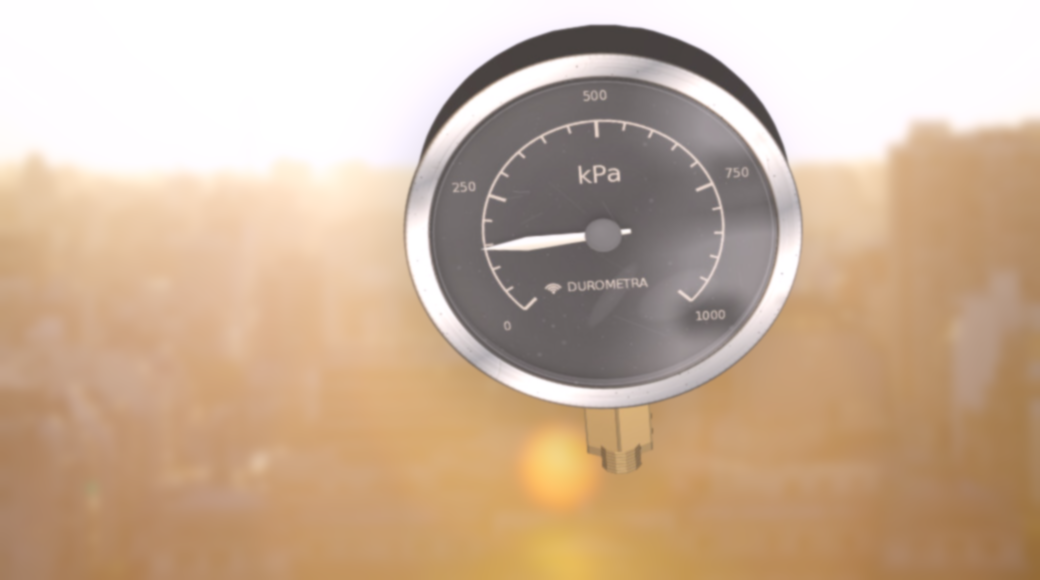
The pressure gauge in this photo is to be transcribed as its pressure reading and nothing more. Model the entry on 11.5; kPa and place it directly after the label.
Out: 150; kPa
